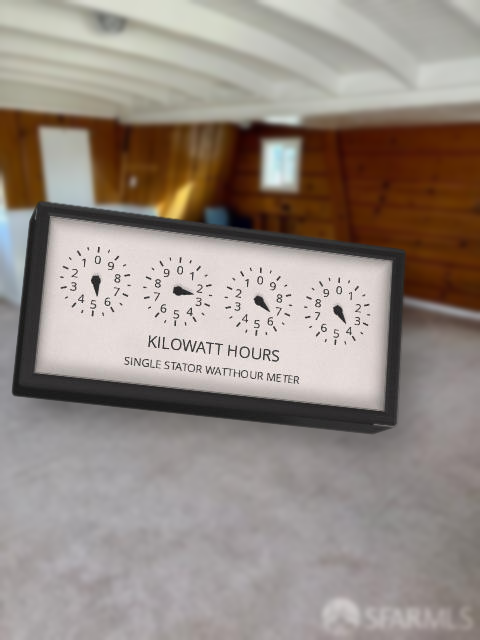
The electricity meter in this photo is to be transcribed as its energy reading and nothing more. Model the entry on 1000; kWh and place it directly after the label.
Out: 5264; kWh
